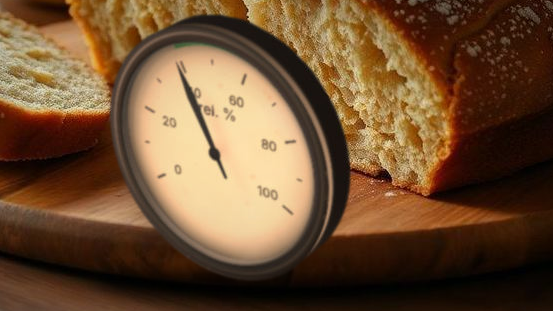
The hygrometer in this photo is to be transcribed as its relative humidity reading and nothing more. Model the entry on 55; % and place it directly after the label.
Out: 40; %
